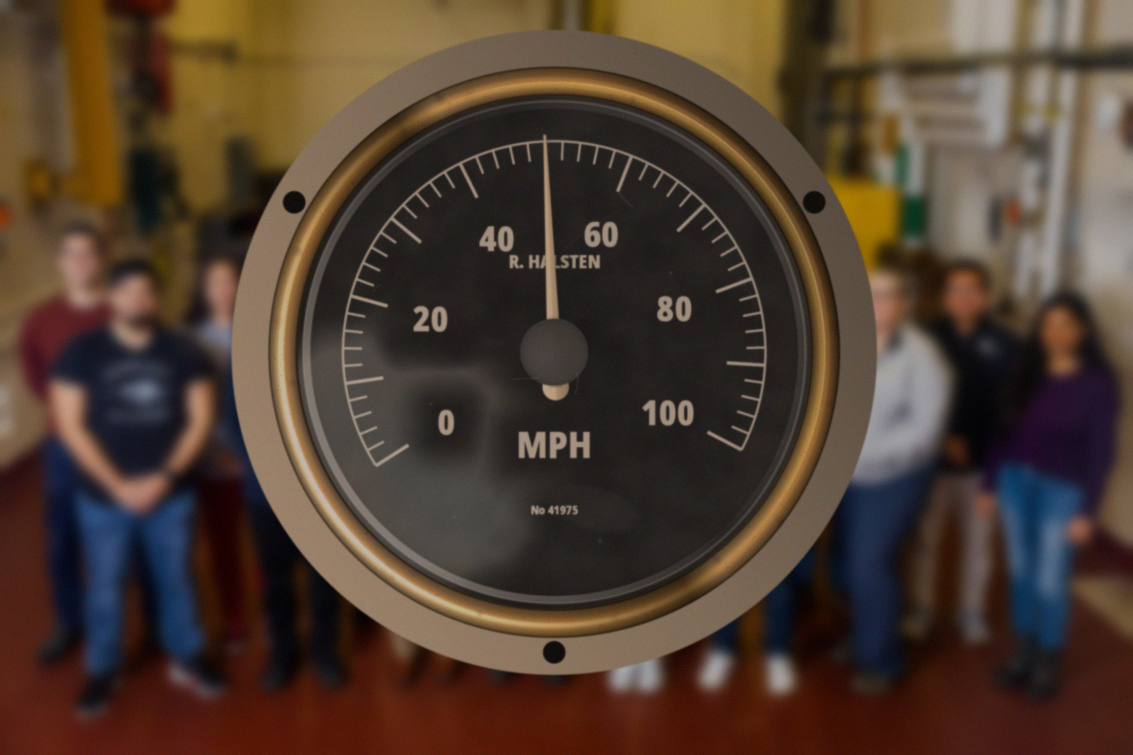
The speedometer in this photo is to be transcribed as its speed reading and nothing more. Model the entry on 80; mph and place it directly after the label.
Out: 50; mph
